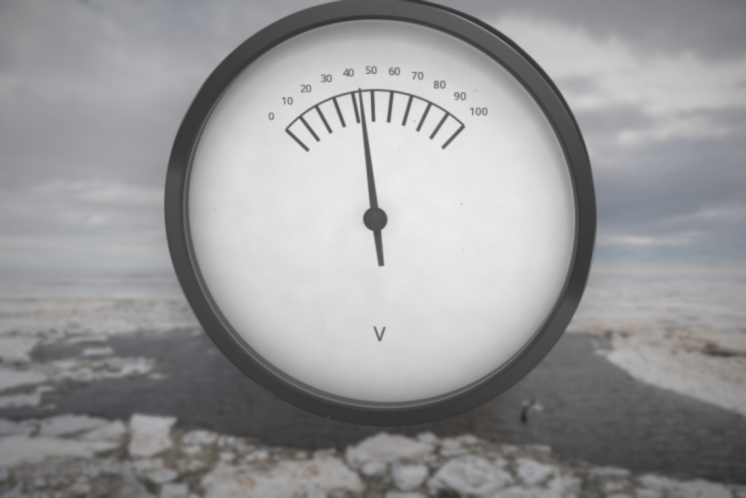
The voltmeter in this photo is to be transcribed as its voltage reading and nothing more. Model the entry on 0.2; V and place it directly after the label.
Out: 45; V
